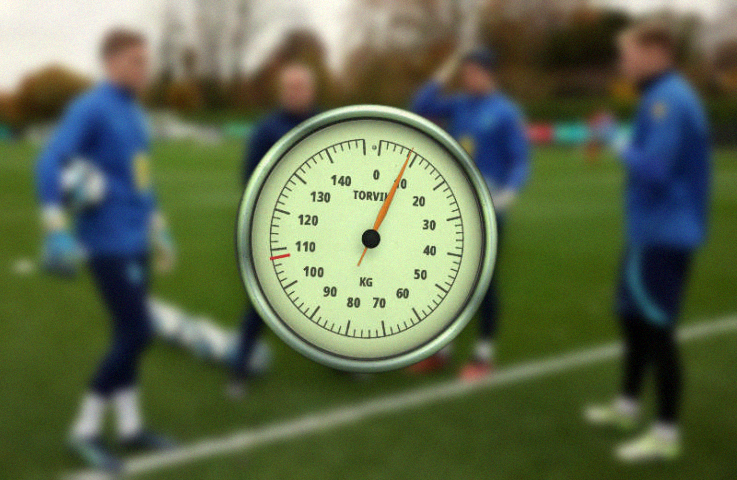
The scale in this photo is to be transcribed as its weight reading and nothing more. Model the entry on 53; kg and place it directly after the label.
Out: 8; kg
